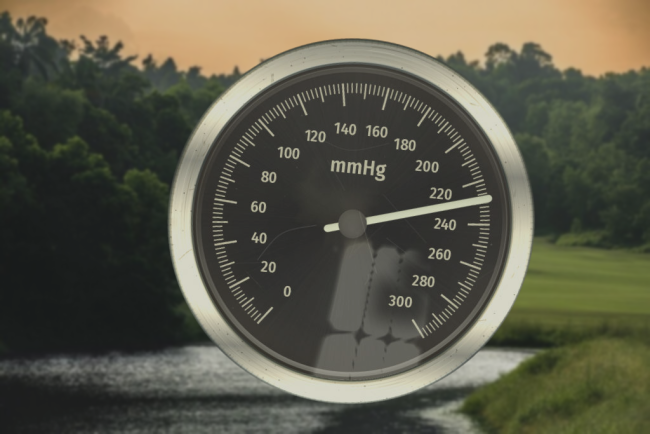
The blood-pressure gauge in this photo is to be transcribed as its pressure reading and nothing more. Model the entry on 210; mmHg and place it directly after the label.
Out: 228; mmHg
